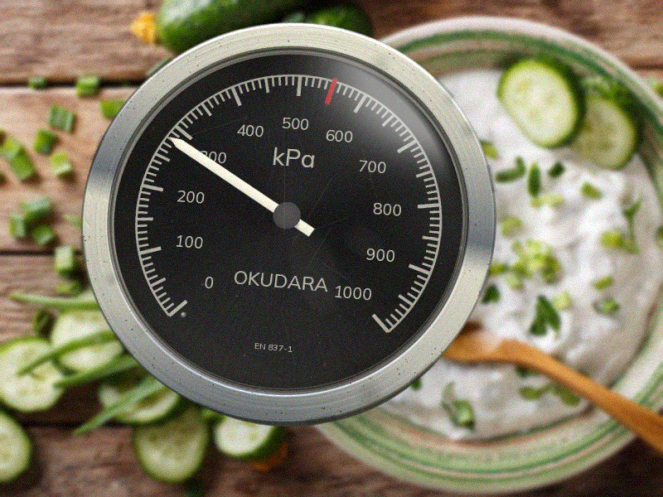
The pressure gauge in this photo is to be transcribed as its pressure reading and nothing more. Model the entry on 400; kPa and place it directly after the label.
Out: 280; kPa
